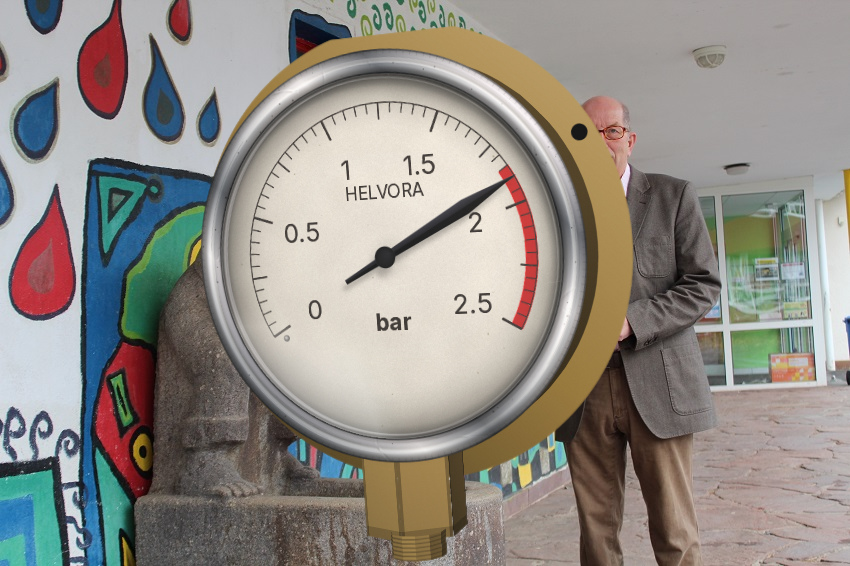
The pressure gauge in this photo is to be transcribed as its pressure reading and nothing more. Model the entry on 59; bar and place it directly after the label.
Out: 1.9; bar
